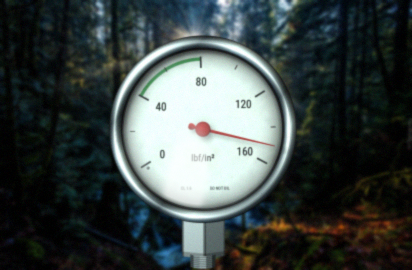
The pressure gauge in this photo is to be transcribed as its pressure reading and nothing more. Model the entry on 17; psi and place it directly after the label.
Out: 150; psi
